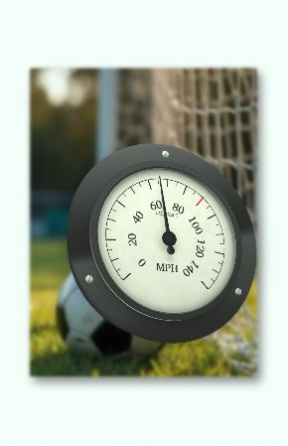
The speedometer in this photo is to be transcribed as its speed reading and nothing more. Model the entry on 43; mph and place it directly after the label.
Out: 65; mph
